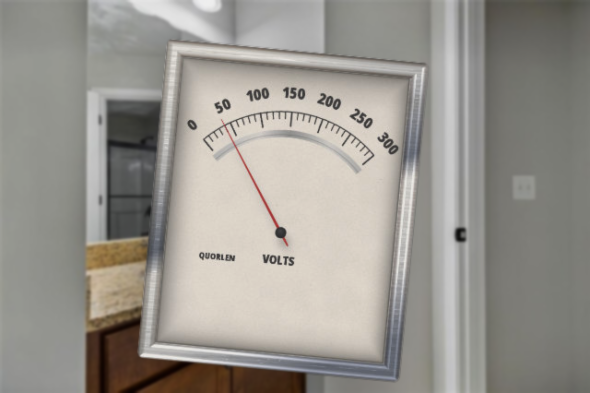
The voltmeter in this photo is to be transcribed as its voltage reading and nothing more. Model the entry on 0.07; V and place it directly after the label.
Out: 40; V
